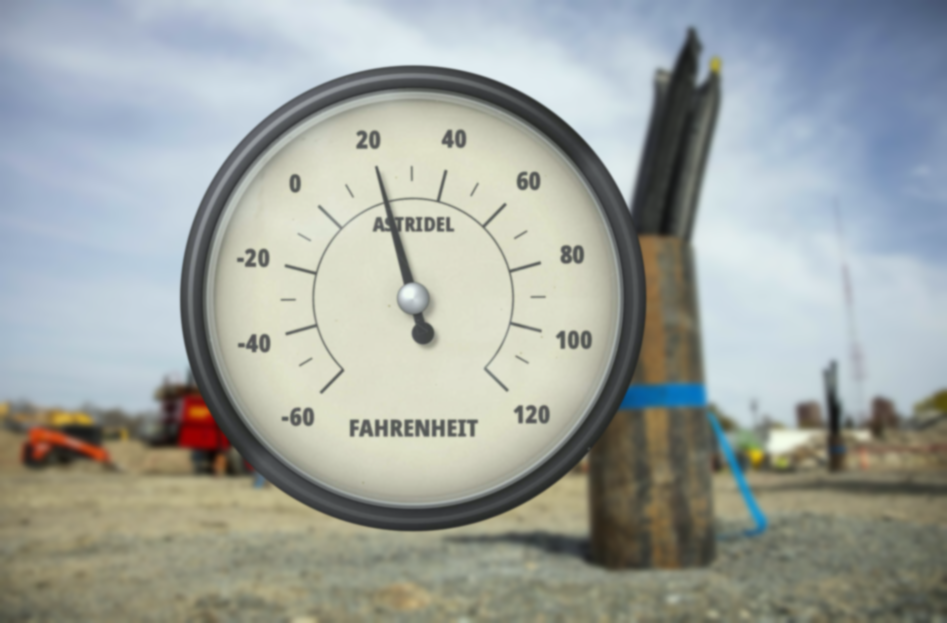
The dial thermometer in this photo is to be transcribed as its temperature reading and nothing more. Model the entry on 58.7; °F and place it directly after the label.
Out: 20; °F
